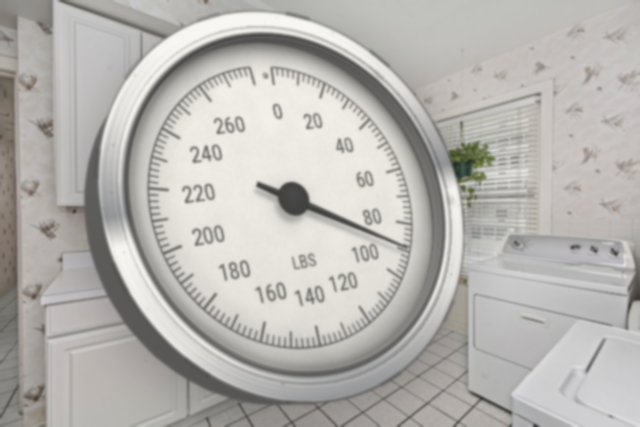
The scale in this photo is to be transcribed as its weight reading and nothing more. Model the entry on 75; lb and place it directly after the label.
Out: 90; lb
